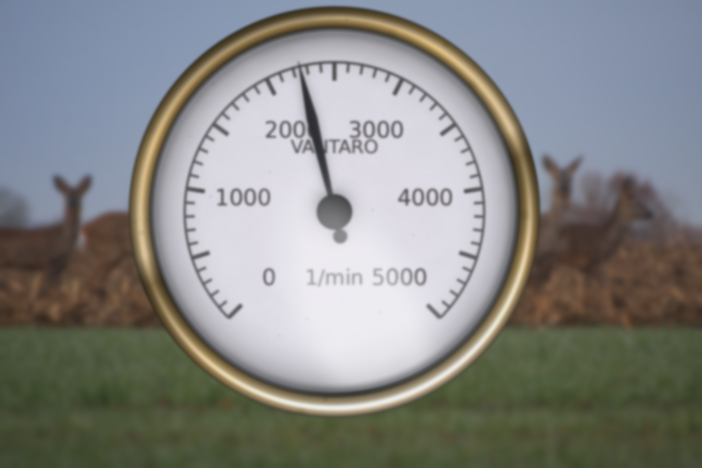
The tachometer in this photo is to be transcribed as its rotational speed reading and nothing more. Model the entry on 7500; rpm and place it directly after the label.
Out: 2250; rpm
